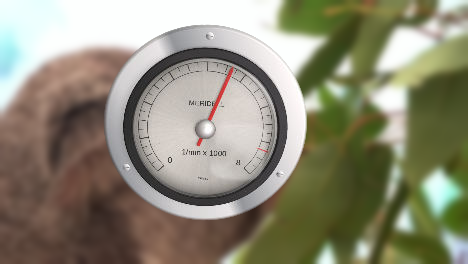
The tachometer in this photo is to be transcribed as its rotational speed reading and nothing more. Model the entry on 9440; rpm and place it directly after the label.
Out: 4625; rpm
